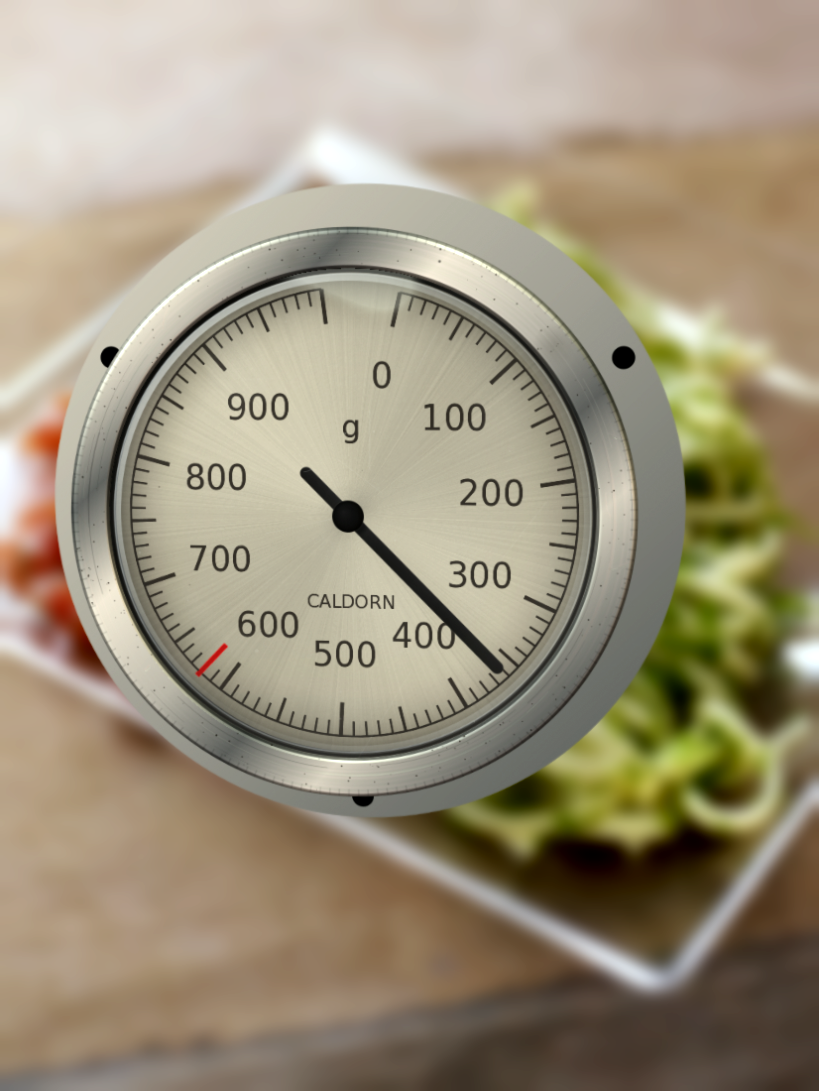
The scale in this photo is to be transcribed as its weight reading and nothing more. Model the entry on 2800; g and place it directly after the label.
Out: 360; g
